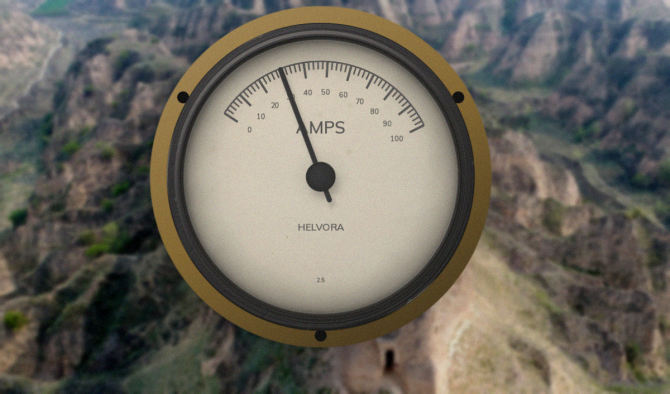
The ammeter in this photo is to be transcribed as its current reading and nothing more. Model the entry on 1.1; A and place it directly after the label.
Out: 30; A
